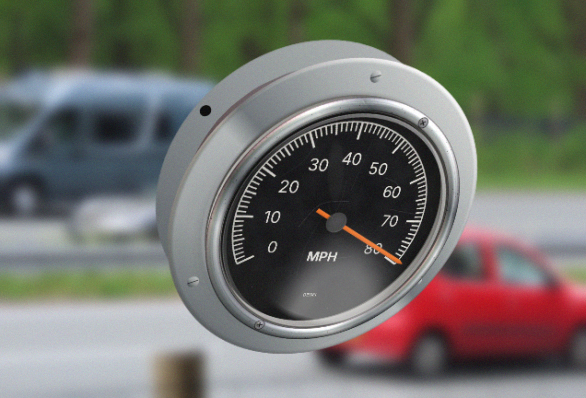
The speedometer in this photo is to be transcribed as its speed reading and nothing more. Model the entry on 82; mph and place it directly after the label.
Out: 79; mph
